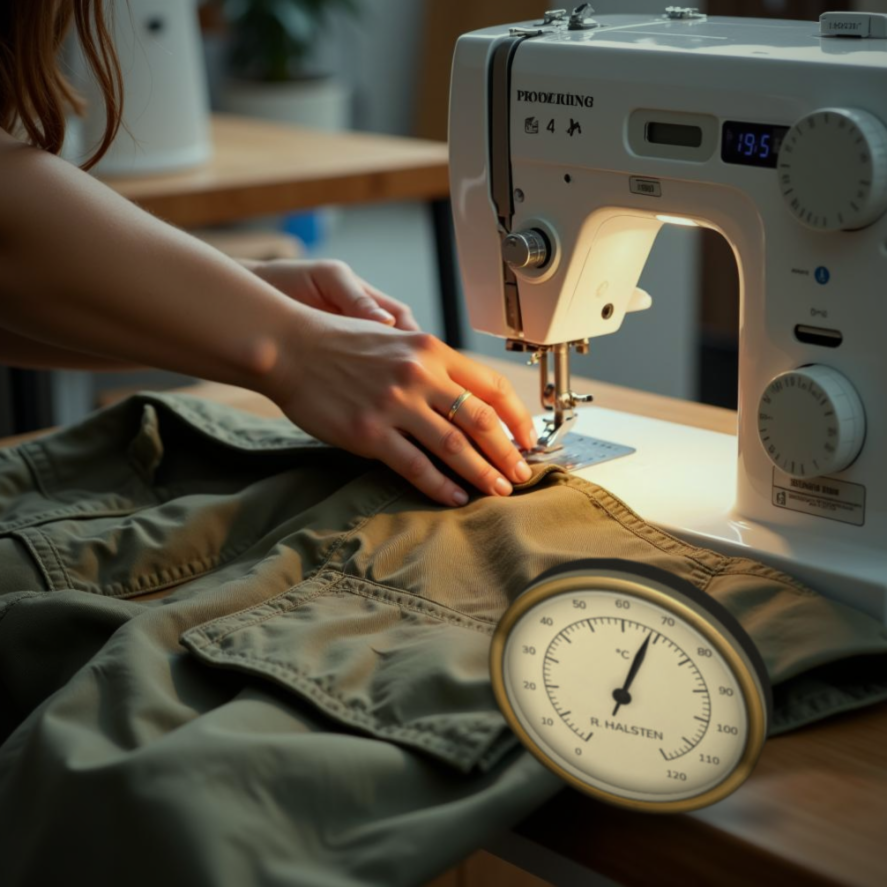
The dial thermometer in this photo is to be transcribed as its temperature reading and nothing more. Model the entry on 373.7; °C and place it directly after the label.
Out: 68; °C
